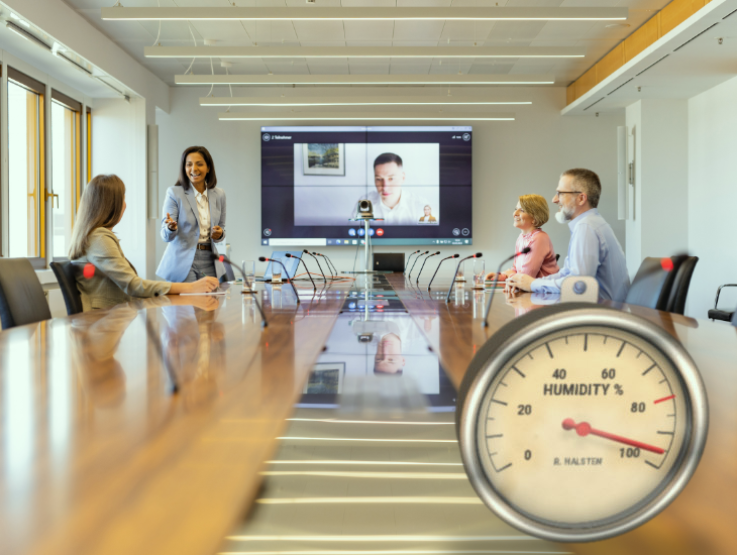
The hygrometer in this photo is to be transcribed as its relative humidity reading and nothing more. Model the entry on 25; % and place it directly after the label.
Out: 95; %
